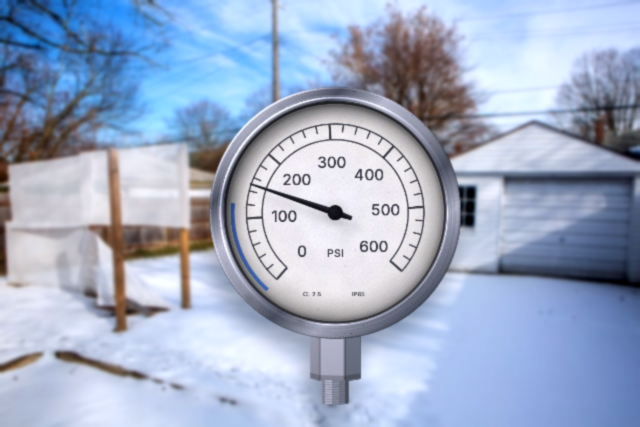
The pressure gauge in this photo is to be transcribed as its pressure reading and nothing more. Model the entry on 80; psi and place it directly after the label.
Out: 150; psi
